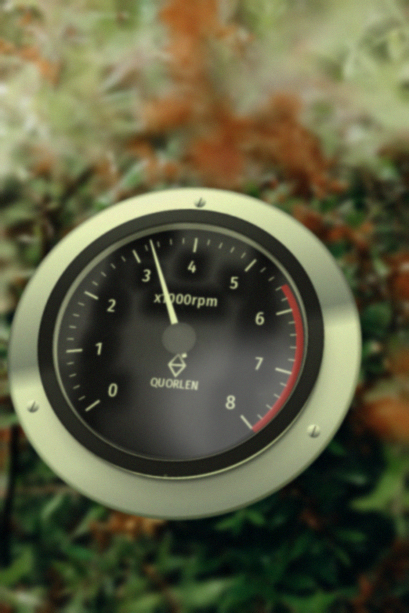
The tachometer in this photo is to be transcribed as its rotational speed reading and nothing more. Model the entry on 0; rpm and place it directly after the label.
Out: 3300; rpm
